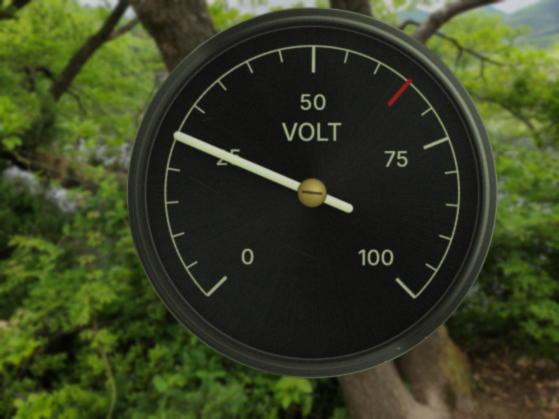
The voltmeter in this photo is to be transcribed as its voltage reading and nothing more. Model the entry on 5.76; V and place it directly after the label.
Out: 25; V
